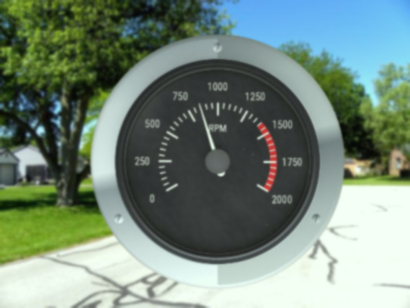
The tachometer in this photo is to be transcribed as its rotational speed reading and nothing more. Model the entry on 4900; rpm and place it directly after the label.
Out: 850; rpm
